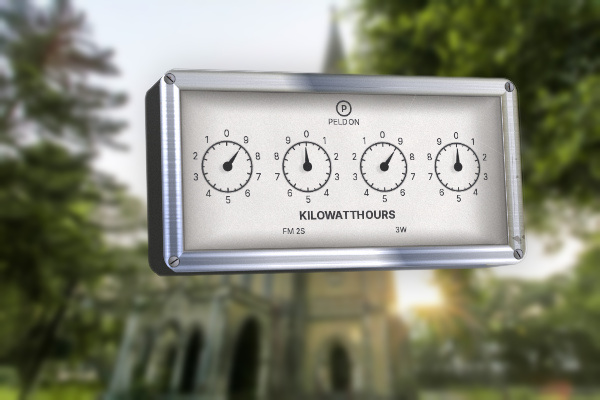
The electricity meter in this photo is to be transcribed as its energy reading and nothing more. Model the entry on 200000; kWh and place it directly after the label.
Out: 8990; kWh
